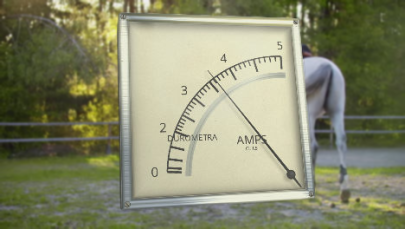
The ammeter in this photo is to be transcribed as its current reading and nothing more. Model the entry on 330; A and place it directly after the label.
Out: 3.6; A
